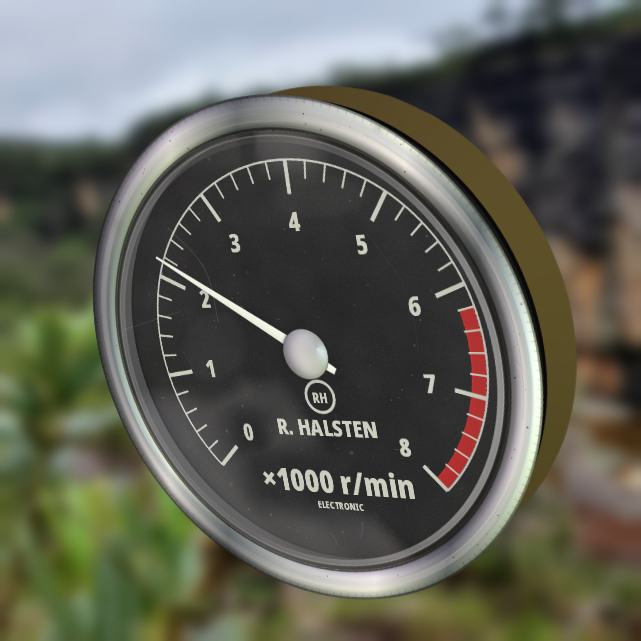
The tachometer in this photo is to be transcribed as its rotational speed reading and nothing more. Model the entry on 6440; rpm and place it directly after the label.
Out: 2200; rpm
